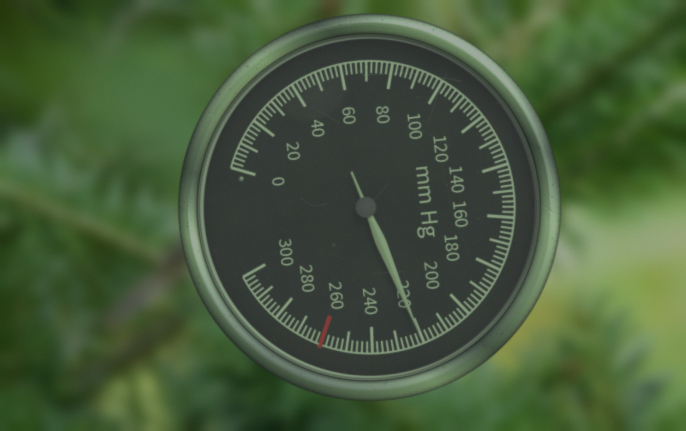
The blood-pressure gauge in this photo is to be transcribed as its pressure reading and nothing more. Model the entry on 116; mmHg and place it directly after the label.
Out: 220; mmHg
